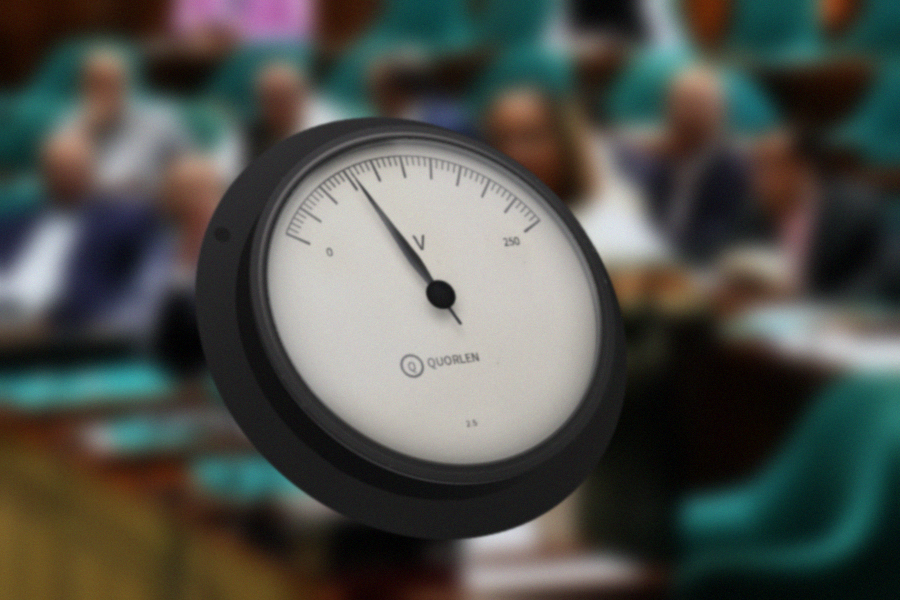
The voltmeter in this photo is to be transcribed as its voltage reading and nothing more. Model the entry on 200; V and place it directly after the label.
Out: 75; V
